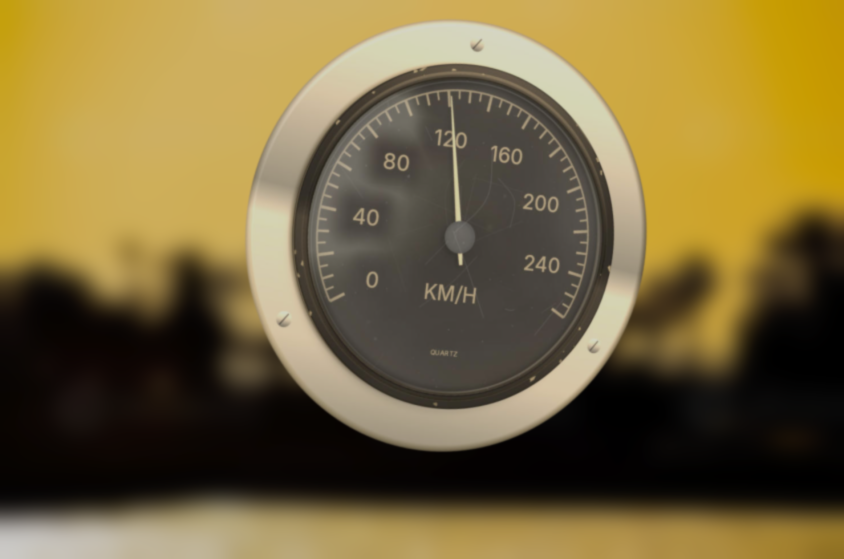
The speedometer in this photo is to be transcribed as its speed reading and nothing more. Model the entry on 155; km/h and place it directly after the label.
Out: 120; km/h
